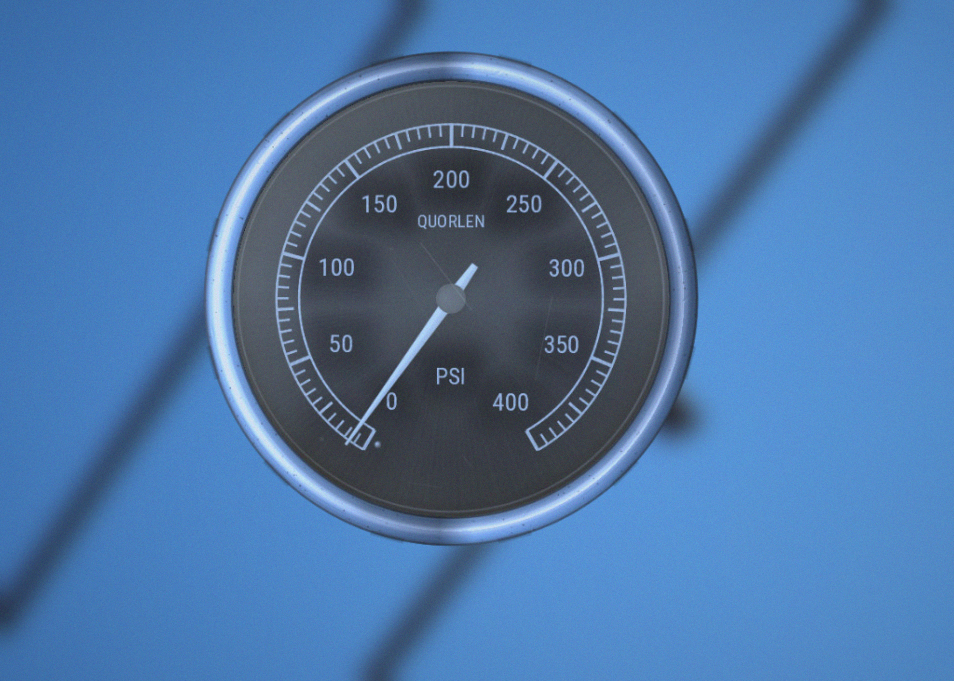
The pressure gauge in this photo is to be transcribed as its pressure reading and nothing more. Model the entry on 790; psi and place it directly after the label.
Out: 7.5; psi
